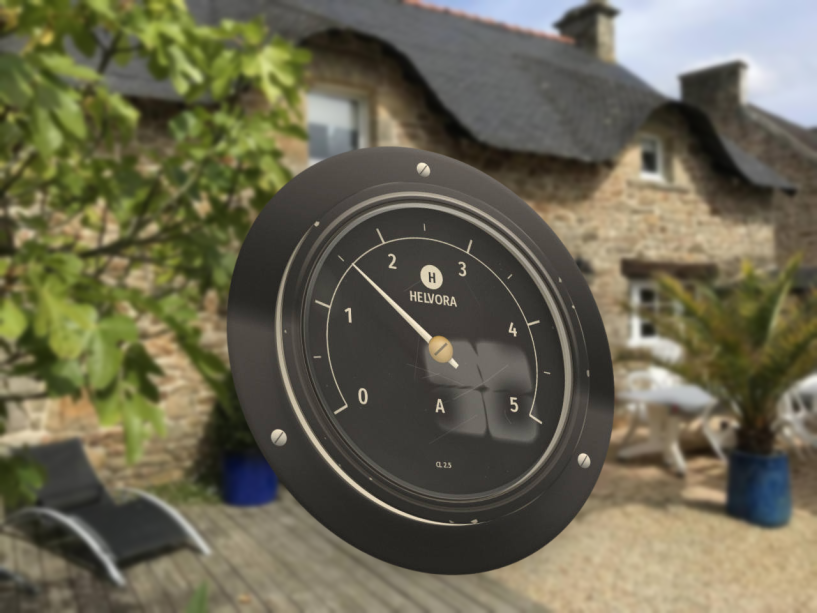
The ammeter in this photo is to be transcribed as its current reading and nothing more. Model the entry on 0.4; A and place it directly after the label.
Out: 1.5; A
